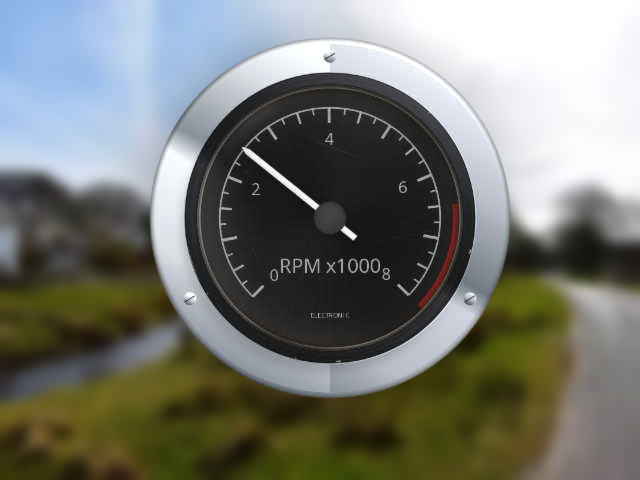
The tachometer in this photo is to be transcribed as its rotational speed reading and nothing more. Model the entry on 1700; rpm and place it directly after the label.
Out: 2500; rpm
